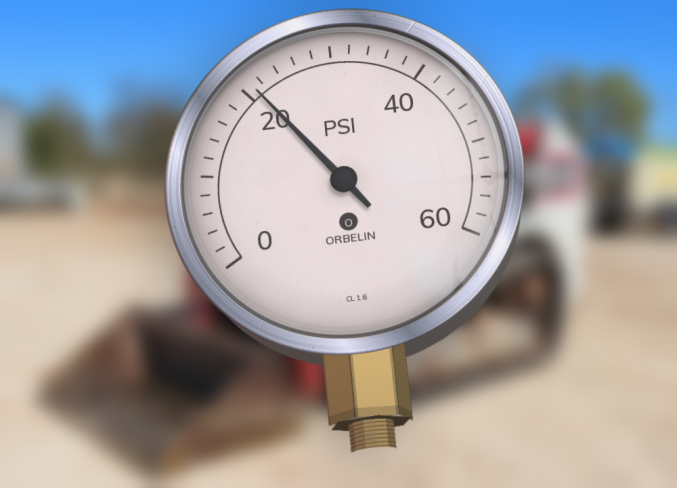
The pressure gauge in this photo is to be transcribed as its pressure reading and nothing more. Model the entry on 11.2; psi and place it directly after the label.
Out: 21; psi
